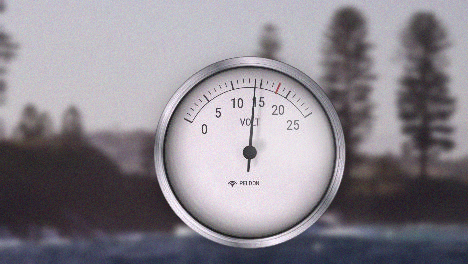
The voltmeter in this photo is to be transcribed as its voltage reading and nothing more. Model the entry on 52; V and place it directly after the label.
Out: 14; V
